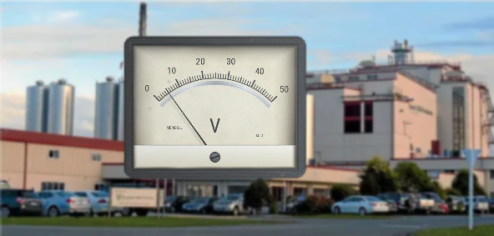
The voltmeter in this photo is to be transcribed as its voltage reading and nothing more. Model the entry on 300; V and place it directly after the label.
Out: 5; V
